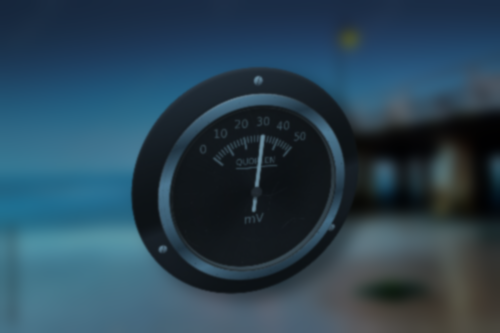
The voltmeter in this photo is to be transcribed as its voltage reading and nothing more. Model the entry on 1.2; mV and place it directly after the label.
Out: 30; mV
